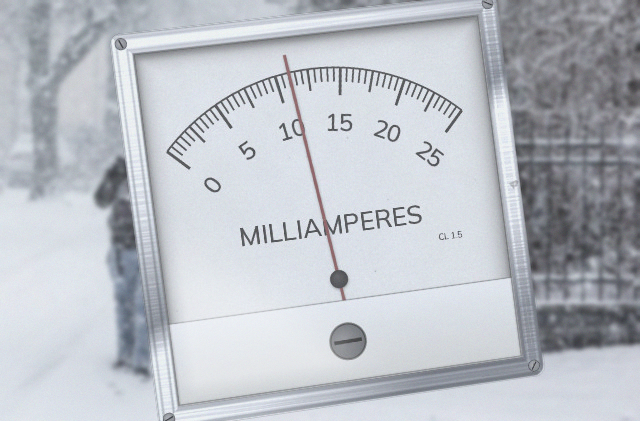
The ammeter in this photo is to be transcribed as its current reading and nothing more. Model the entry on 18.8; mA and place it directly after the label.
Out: 11; mA
